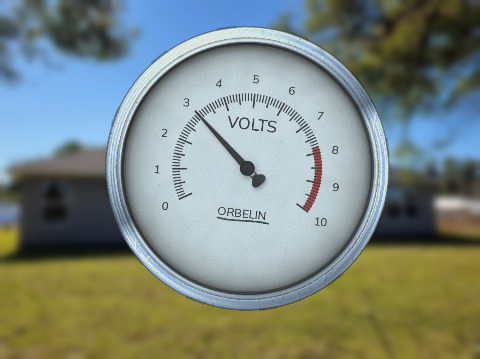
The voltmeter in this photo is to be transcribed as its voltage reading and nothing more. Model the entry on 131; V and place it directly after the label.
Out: 3; V
